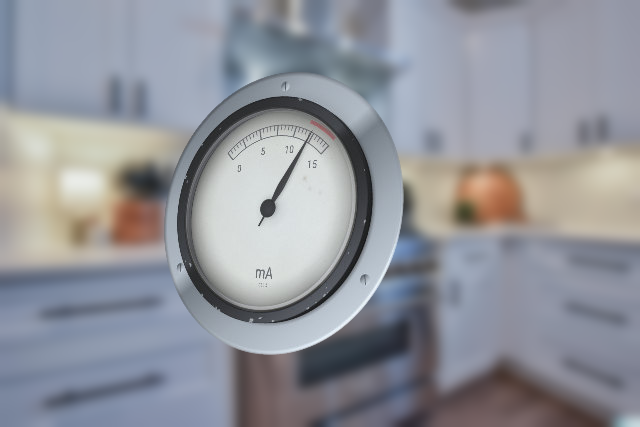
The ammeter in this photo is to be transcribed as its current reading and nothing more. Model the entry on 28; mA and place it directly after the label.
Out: 12.5; mA
